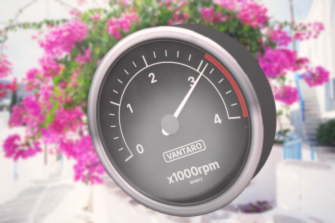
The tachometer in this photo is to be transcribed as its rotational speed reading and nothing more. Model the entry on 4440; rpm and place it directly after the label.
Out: 3100; rpm
